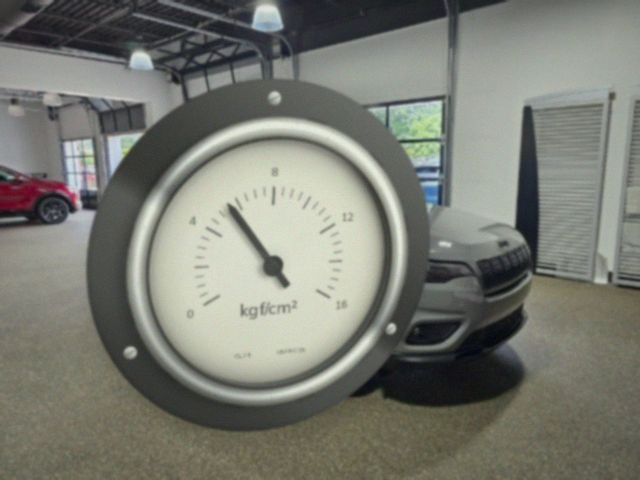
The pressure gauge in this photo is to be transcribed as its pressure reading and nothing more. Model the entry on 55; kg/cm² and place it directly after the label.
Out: 5.5; kg/cm²
